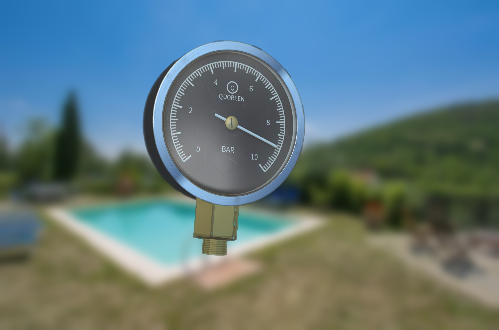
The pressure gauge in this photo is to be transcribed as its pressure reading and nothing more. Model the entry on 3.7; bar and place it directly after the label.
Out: 9; bar
